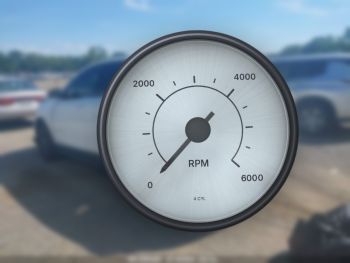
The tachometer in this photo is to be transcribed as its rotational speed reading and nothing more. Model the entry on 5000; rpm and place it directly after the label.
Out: 0; rpm
